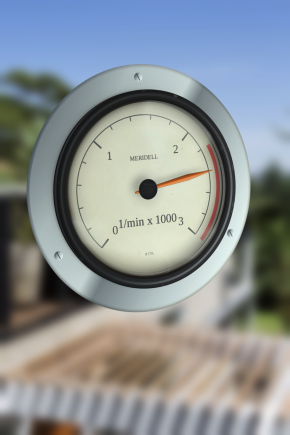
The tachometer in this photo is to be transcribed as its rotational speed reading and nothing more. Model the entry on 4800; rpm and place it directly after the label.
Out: 2400; rpm
